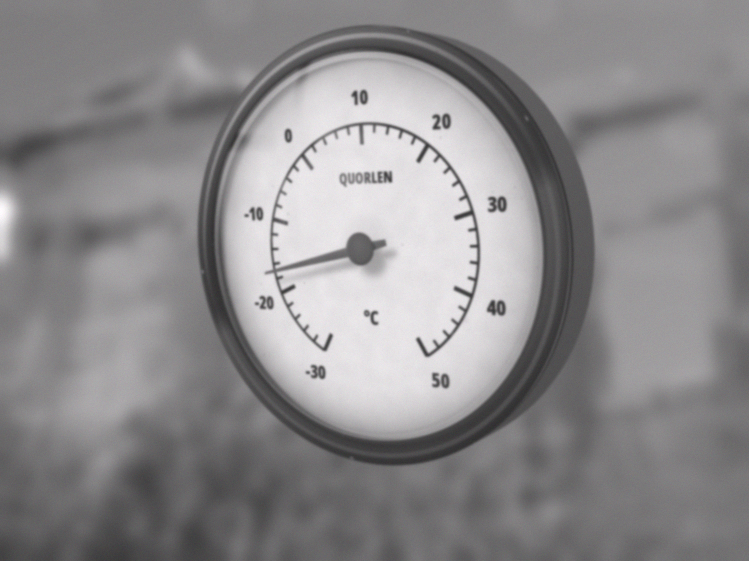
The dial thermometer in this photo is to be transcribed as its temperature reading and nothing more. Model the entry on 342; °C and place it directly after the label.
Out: -17; °C
